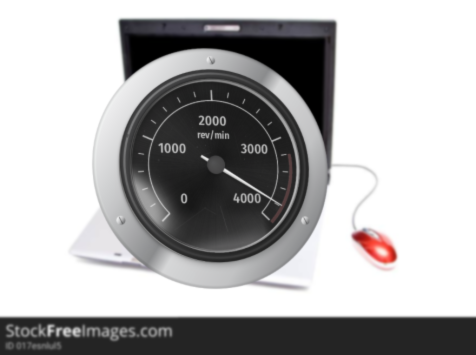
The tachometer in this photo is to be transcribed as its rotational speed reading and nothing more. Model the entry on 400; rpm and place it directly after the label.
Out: 3800; rpm
